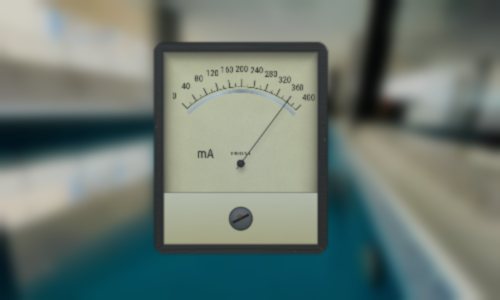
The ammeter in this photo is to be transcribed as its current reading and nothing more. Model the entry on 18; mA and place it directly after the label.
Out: 360; mA
